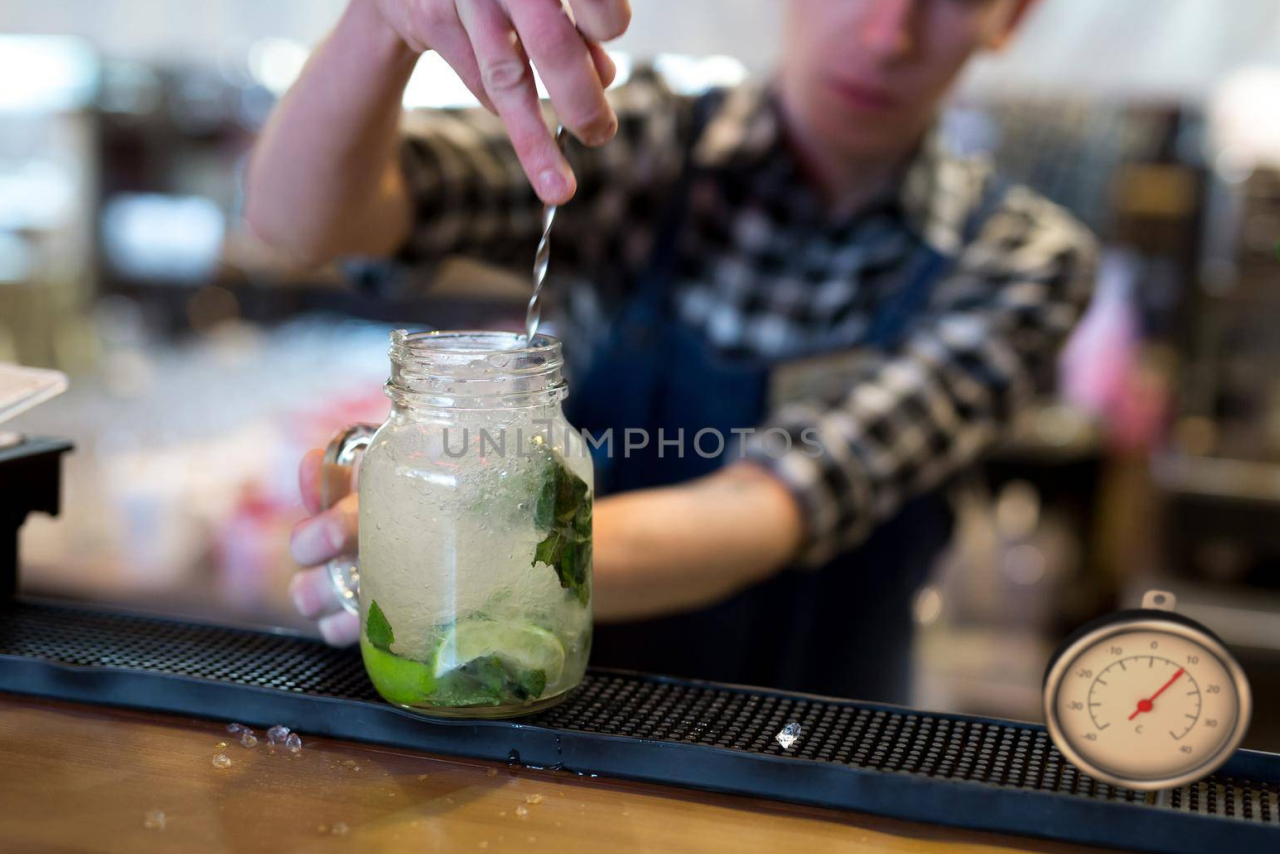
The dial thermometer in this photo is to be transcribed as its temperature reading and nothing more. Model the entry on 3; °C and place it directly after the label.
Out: 10; °C
